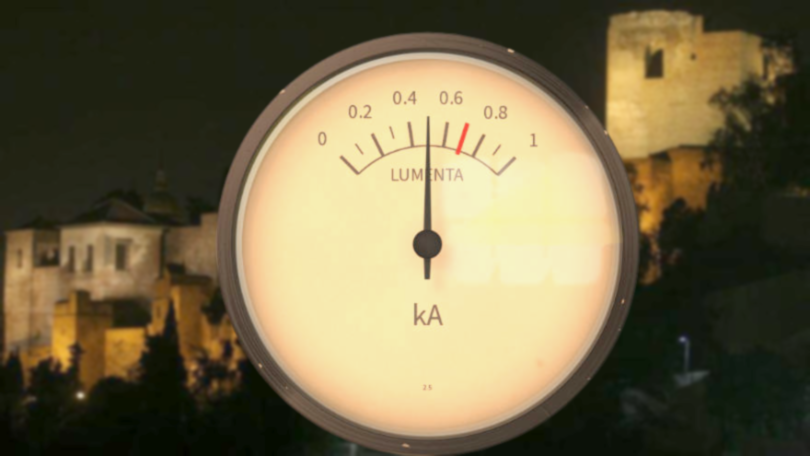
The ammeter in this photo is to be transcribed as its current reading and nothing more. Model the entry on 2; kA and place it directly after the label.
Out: 0.5; kA
